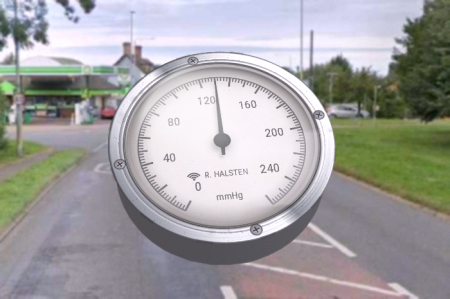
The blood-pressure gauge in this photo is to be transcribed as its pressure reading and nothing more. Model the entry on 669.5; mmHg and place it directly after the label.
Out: 130; mmHg
